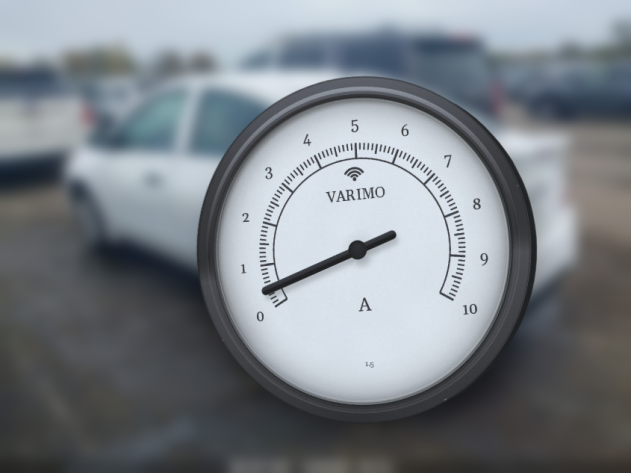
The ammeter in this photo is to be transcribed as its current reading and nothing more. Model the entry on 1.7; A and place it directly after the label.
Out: 0.4; A
